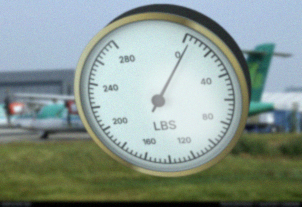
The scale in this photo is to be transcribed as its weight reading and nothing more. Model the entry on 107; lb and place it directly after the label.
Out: 4; lb
